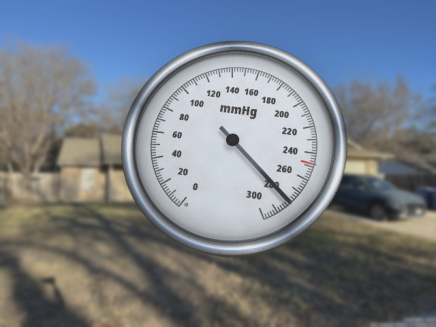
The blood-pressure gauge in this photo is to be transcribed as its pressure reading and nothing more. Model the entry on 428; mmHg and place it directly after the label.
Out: 280; mmHg
